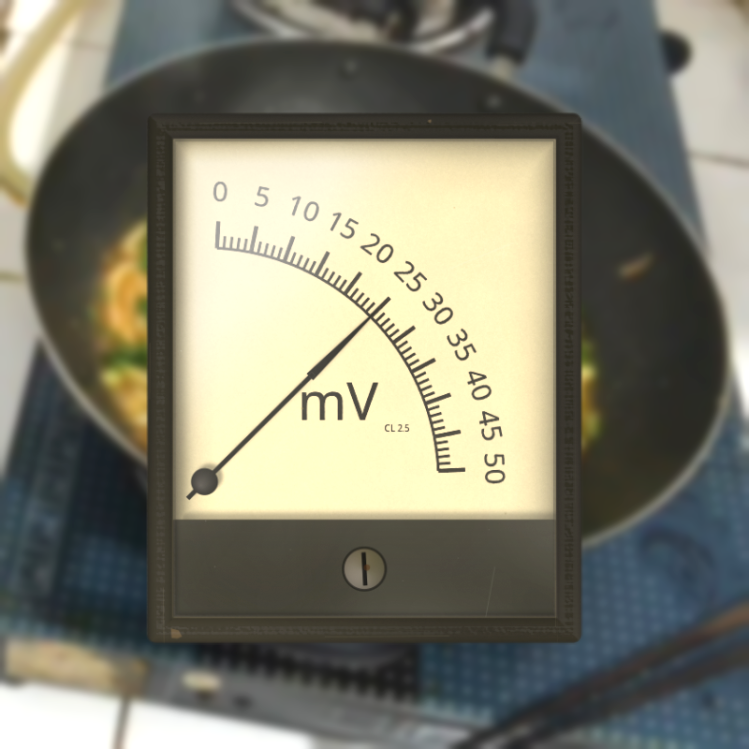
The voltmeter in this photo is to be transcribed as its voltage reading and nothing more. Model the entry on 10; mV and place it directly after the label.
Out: 25; mV
